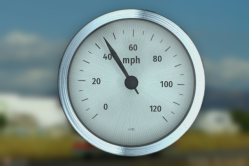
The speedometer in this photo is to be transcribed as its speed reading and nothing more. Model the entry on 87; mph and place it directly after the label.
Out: 45; mph
